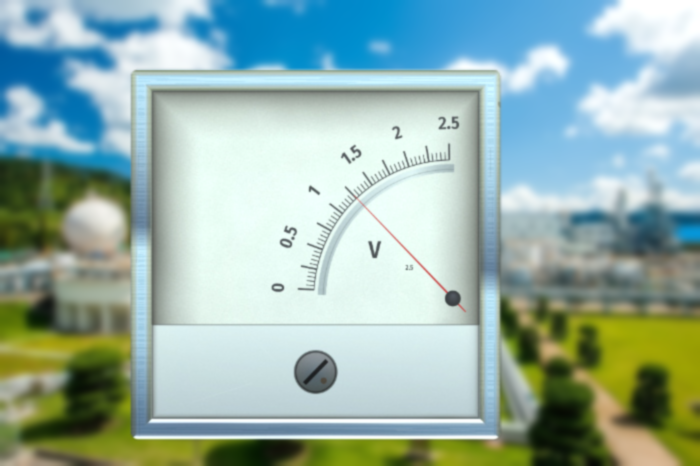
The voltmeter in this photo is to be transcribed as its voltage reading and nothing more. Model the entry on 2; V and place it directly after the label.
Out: 1.25; V
